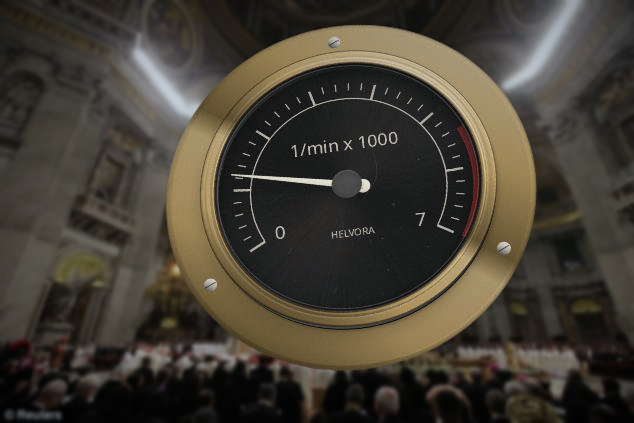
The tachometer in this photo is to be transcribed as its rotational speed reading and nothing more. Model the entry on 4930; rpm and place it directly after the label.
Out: 1200; rpm
